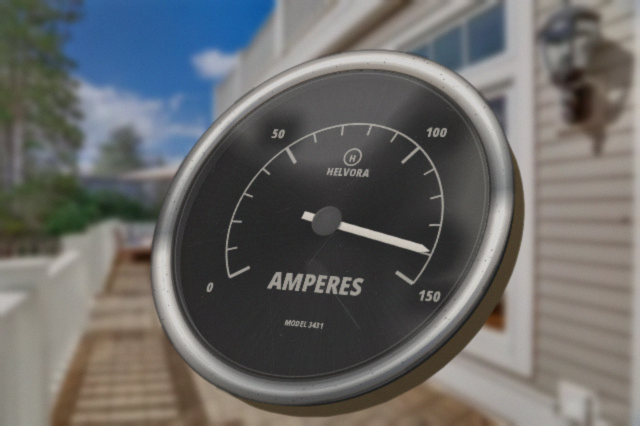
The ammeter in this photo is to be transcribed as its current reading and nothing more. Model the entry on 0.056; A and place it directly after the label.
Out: 140; A
